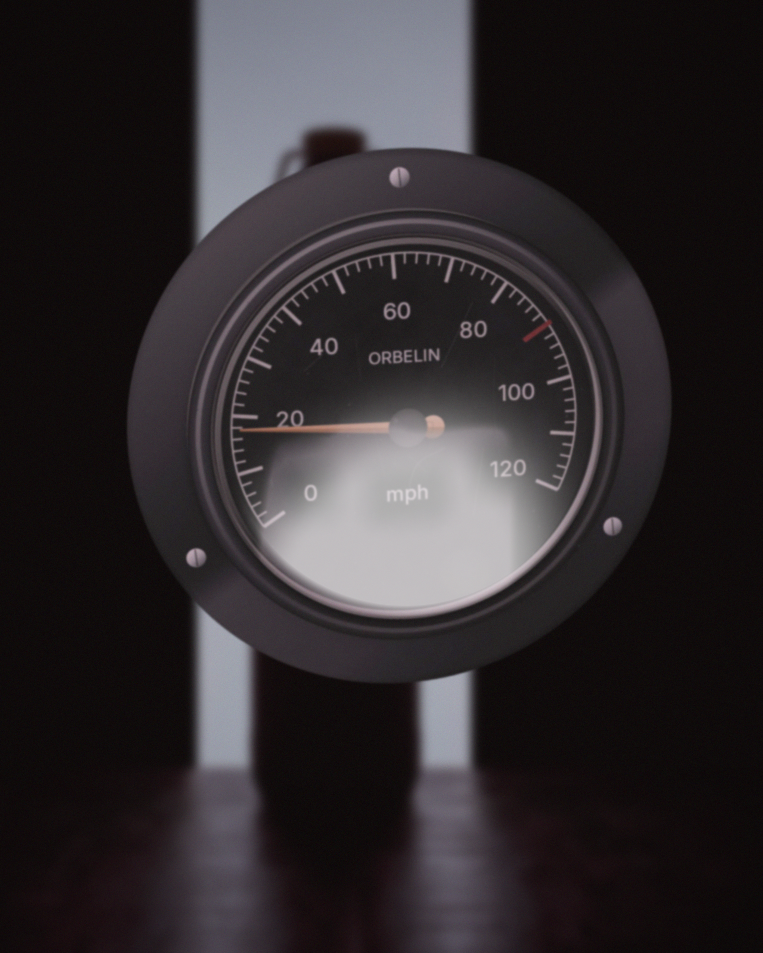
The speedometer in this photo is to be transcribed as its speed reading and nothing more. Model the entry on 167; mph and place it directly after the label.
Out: 18; mph
